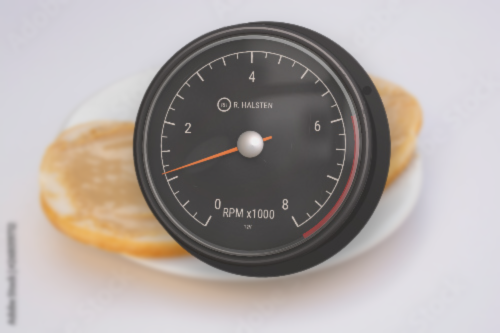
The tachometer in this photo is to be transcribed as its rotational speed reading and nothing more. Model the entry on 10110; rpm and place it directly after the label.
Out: 1125; rpm
